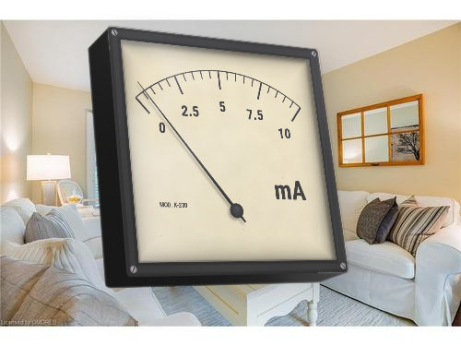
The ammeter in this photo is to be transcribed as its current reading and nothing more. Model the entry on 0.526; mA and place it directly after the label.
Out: 0.5; mA
